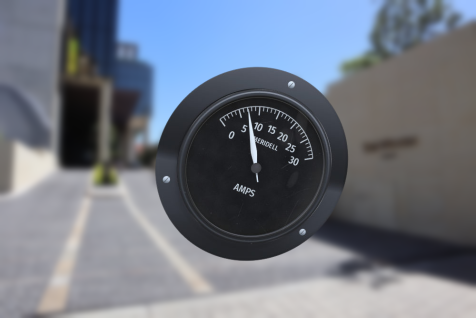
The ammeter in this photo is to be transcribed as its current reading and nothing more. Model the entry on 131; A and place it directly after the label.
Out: 7; A
